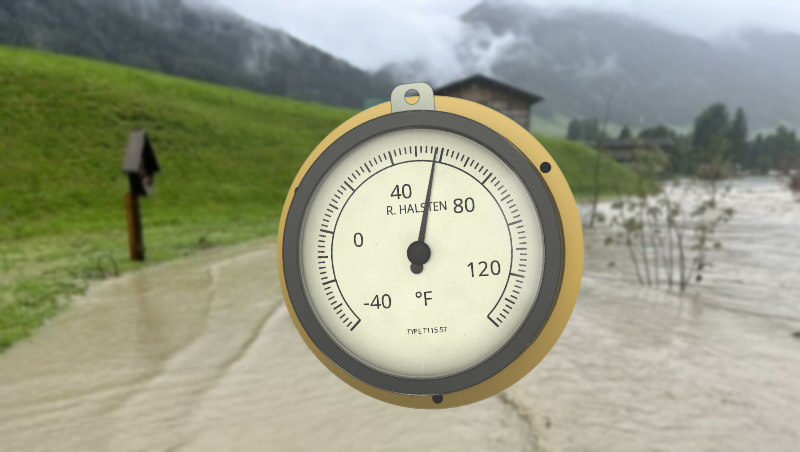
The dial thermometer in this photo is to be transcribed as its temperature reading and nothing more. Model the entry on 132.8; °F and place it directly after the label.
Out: 58; °F
